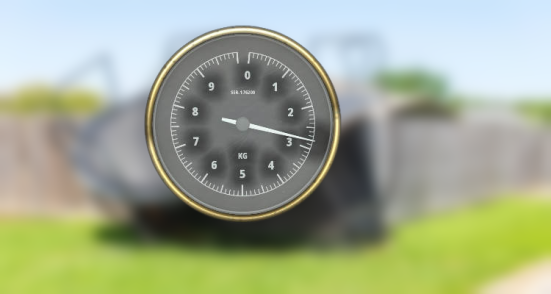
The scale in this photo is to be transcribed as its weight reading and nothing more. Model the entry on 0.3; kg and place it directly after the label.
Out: 2.8; kg
